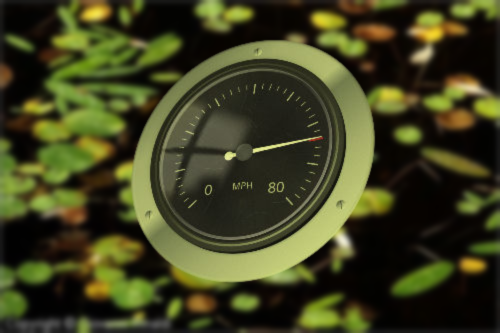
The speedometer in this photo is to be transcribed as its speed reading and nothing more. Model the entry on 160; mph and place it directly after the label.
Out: 64; mph
